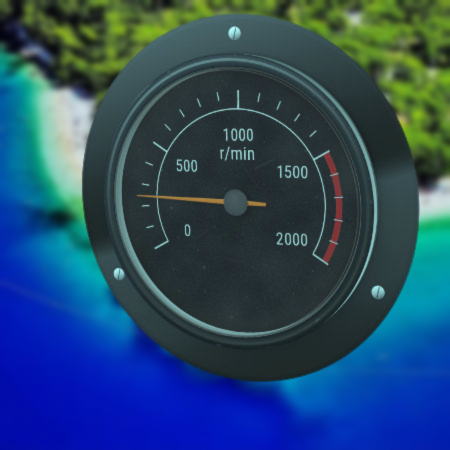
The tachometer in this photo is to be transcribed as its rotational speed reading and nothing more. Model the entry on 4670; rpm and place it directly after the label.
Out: 250; rpm
